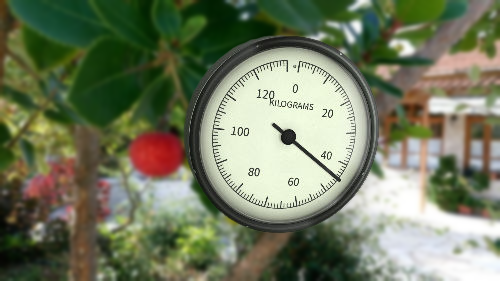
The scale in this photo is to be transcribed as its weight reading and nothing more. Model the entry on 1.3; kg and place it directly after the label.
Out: 45; kg
